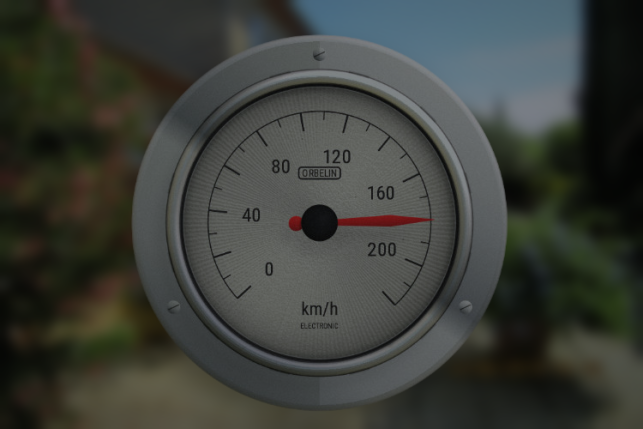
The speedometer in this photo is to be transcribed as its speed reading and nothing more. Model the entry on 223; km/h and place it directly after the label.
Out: 180; km/h
